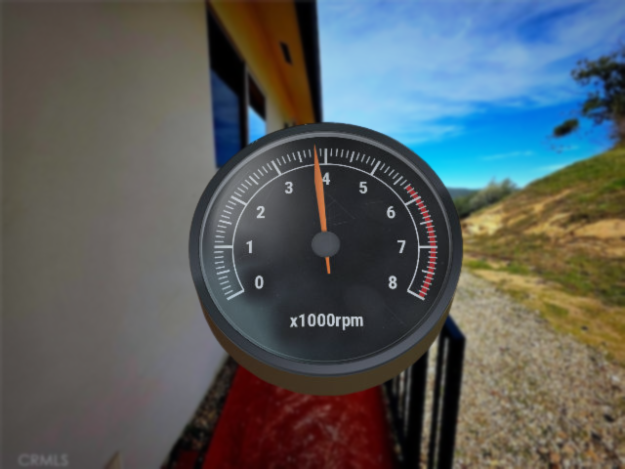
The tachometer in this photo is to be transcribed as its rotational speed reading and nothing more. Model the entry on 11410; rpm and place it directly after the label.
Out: 3800; rpm
